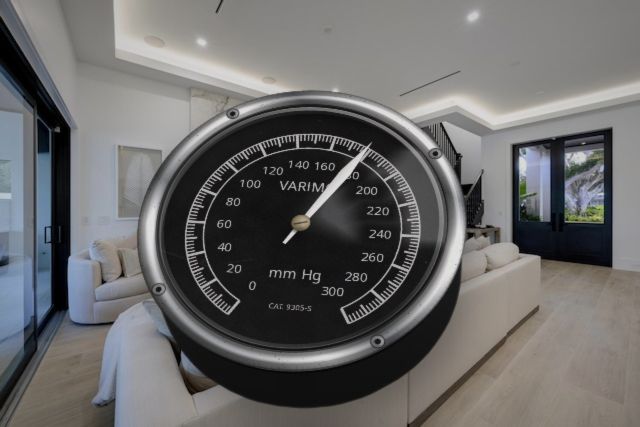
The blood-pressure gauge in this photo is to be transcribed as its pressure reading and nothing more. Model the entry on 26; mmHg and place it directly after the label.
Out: 180; mmHg
